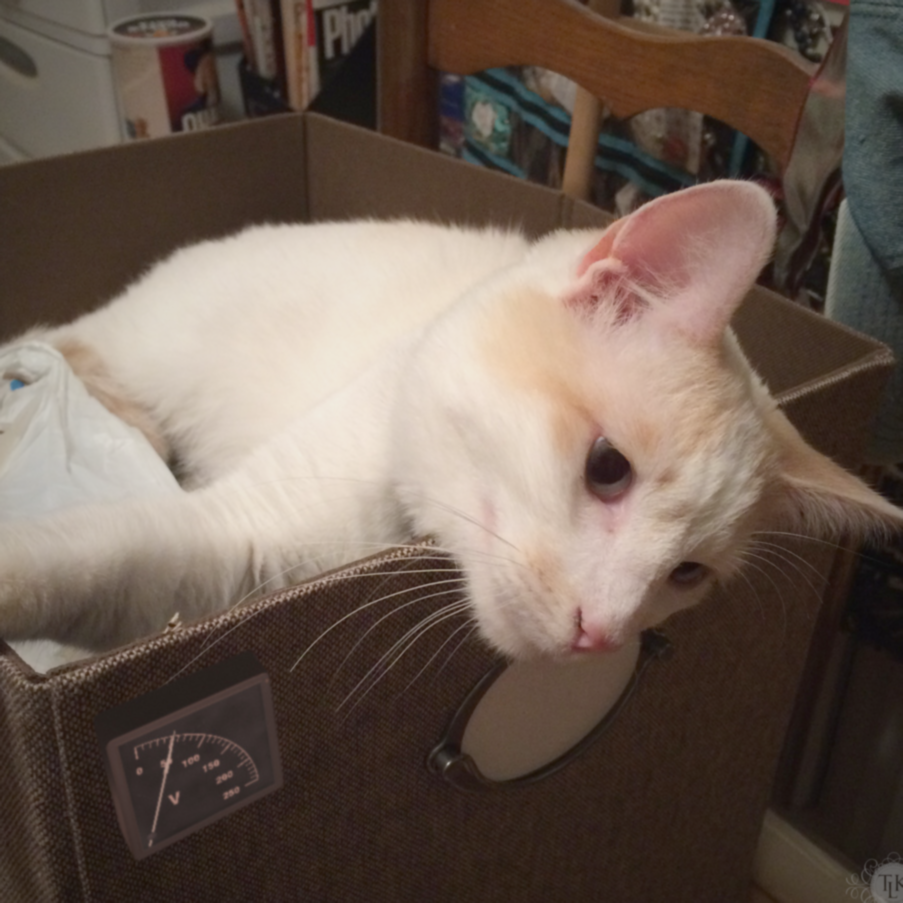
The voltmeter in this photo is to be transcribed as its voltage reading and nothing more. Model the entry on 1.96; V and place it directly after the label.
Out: 50; V
